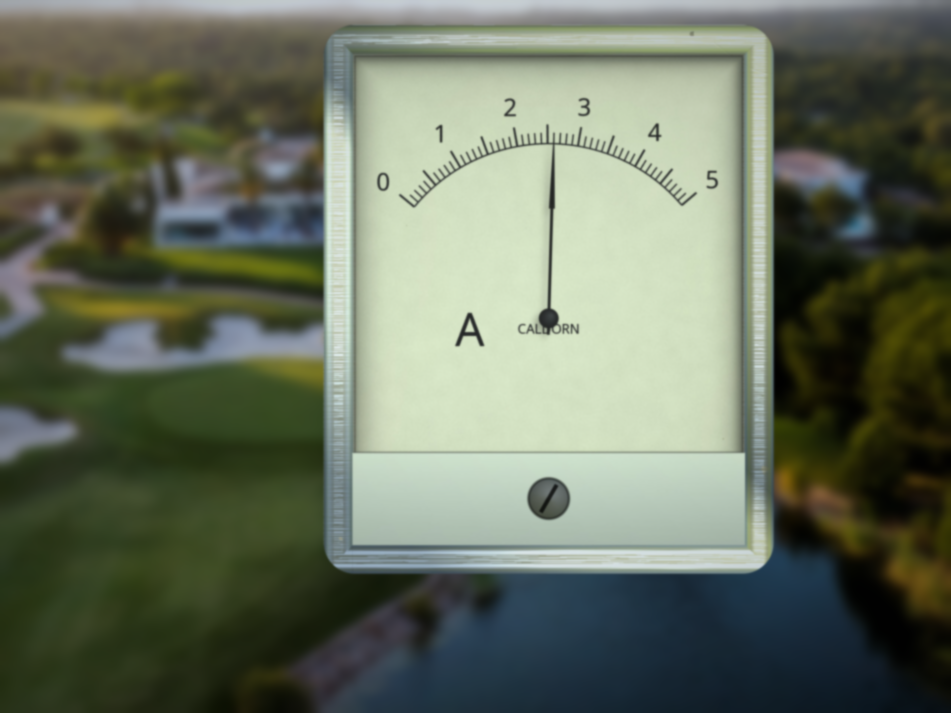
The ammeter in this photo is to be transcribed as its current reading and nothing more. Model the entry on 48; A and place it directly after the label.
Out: 2.6; A
